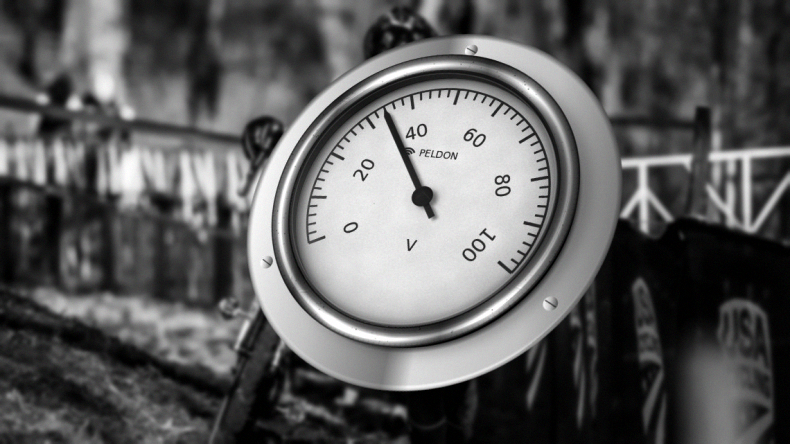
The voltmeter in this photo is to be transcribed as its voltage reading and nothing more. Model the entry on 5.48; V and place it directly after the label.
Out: 34; V
